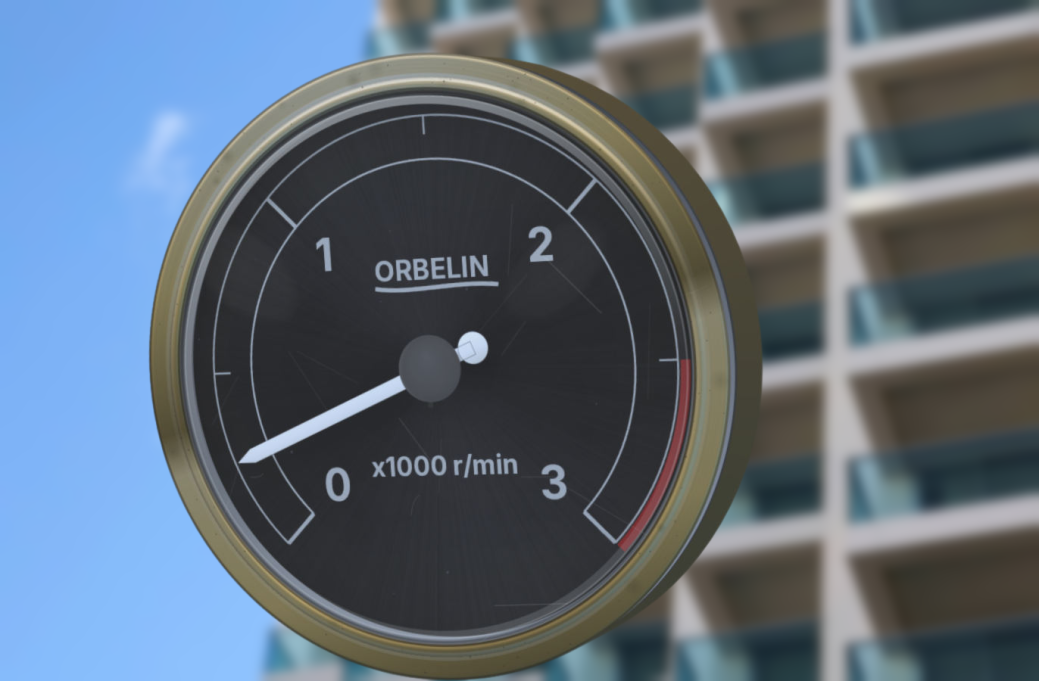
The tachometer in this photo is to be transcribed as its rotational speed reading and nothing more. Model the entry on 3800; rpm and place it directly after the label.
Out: 250; rpm
